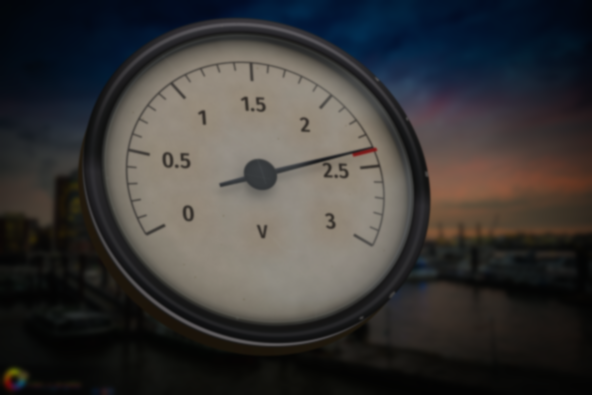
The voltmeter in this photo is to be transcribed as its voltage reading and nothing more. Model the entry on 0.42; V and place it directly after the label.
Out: 2.4; V
